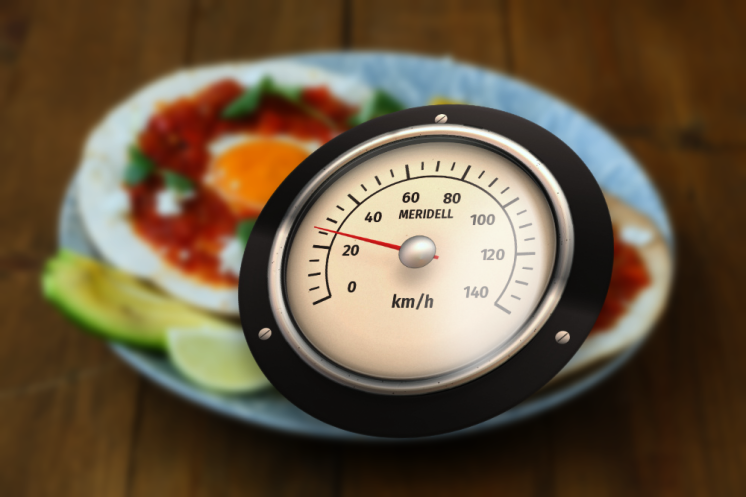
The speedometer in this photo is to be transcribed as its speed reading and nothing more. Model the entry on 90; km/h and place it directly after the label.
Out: 25; km/h
